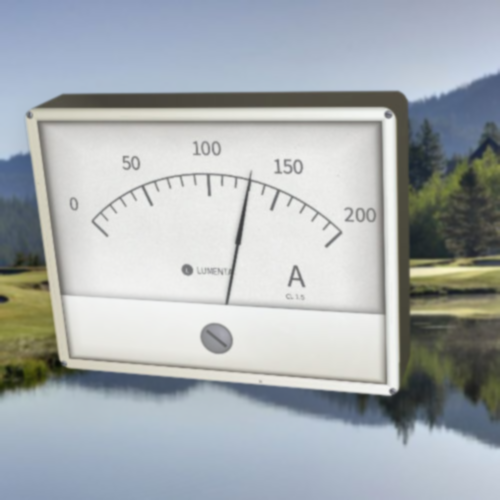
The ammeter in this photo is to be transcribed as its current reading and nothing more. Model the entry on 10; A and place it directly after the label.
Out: 130; A
